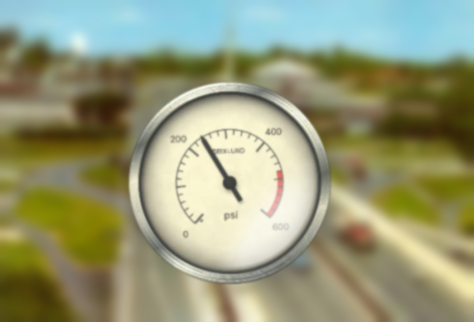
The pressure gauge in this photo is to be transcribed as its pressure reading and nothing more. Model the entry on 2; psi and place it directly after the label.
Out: 240; psi
